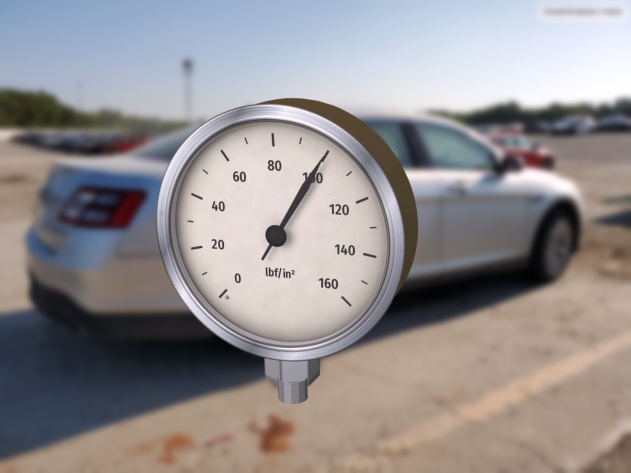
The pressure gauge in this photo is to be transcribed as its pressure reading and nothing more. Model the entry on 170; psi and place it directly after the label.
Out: 100; psi
